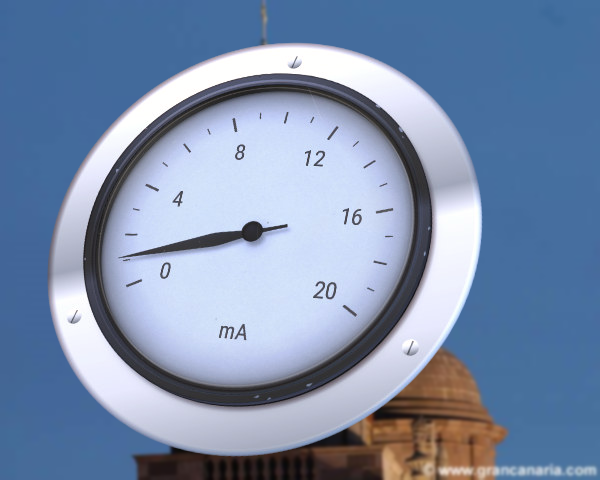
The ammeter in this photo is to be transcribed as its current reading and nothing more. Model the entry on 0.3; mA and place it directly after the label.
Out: 1; mA
